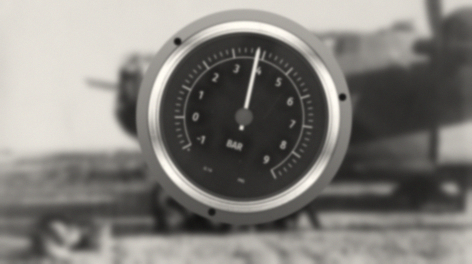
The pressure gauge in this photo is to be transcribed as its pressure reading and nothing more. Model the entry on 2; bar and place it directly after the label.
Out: 3.8; bar
